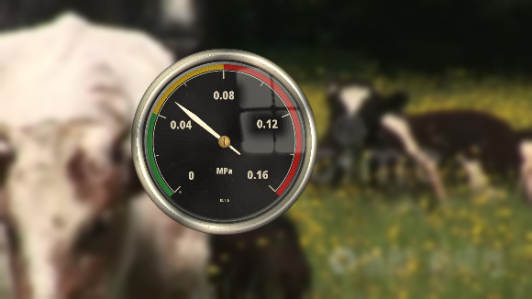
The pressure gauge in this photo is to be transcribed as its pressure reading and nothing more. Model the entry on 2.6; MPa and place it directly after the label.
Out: 0.05; MPa
